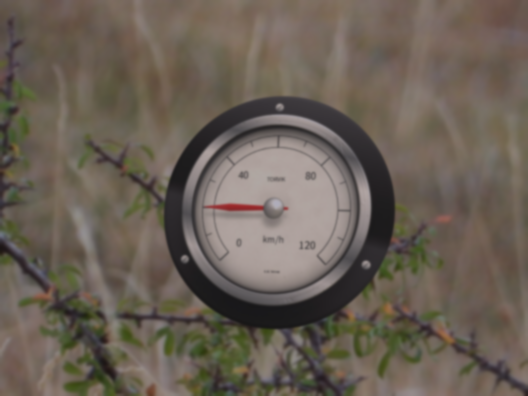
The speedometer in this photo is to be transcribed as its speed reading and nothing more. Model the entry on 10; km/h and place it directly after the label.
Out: 20; km/h
